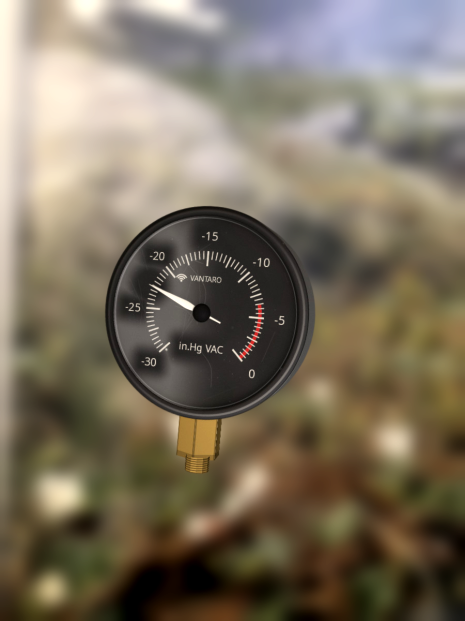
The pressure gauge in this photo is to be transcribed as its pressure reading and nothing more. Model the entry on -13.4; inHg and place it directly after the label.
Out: -22.5; inHg
